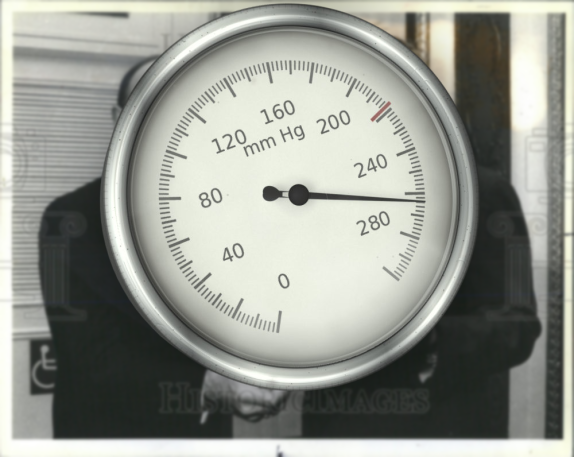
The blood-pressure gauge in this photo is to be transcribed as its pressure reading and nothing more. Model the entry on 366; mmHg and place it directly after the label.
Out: 264; mmHg
